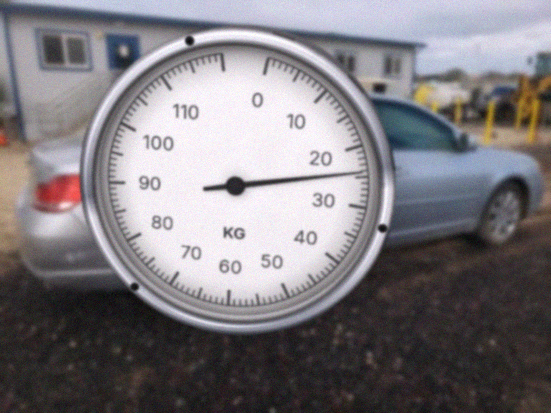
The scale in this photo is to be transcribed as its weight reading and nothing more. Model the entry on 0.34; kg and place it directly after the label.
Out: 24; kg
